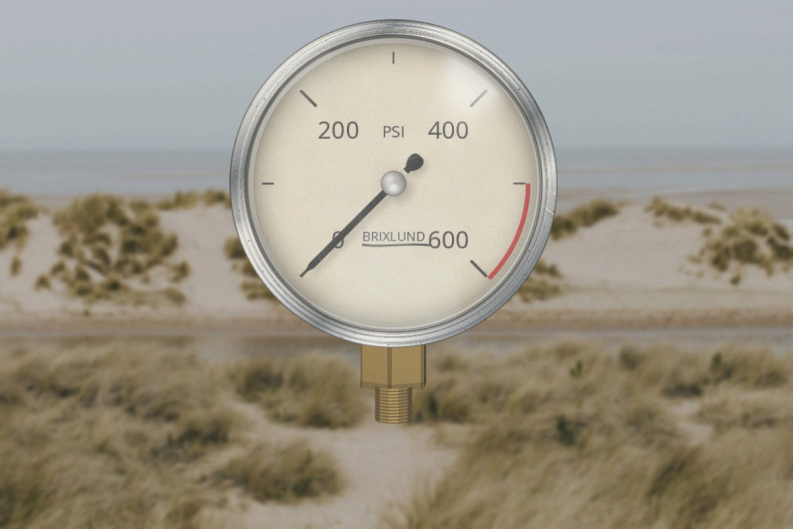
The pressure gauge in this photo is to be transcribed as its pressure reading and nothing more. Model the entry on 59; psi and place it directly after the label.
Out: 0; psi
